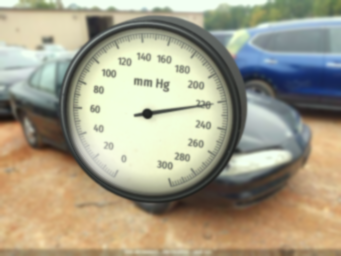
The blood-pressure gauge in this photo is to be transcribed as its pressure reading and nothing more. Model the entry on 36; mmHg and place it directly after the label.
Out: 220; mmHg
